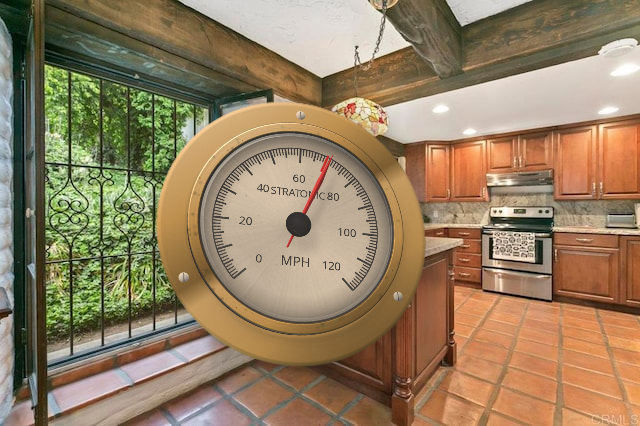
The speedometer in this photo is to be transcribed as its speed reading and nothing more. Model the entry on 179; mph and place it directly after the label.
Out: 70; mph
